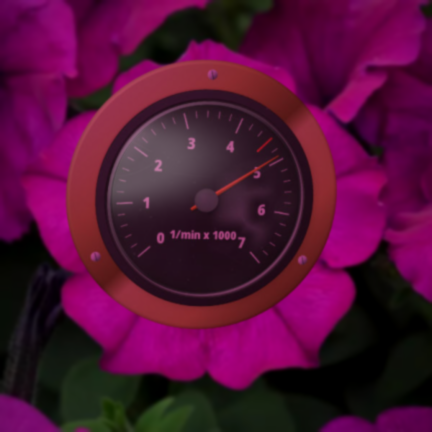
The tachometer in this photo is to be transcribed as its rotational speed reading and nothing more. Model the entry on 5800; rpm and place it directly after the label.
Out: 4900; rpm
